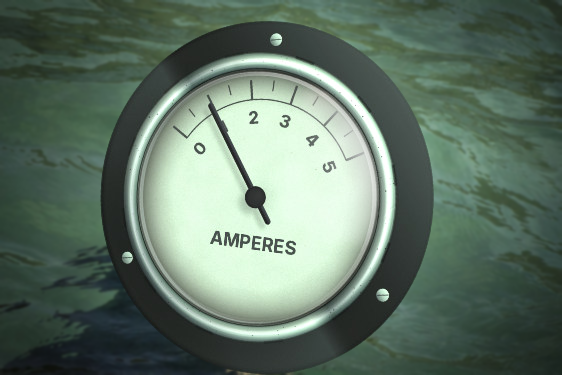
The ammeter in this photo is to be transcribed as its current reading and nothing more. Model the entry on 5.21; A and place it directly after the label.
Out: 1; A
